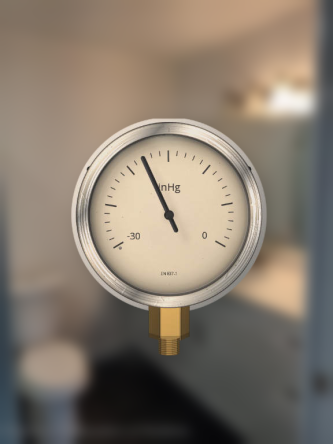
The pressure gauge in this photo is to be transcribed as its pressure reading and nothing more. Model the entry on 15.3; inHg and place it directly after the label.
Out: -18; inHg
